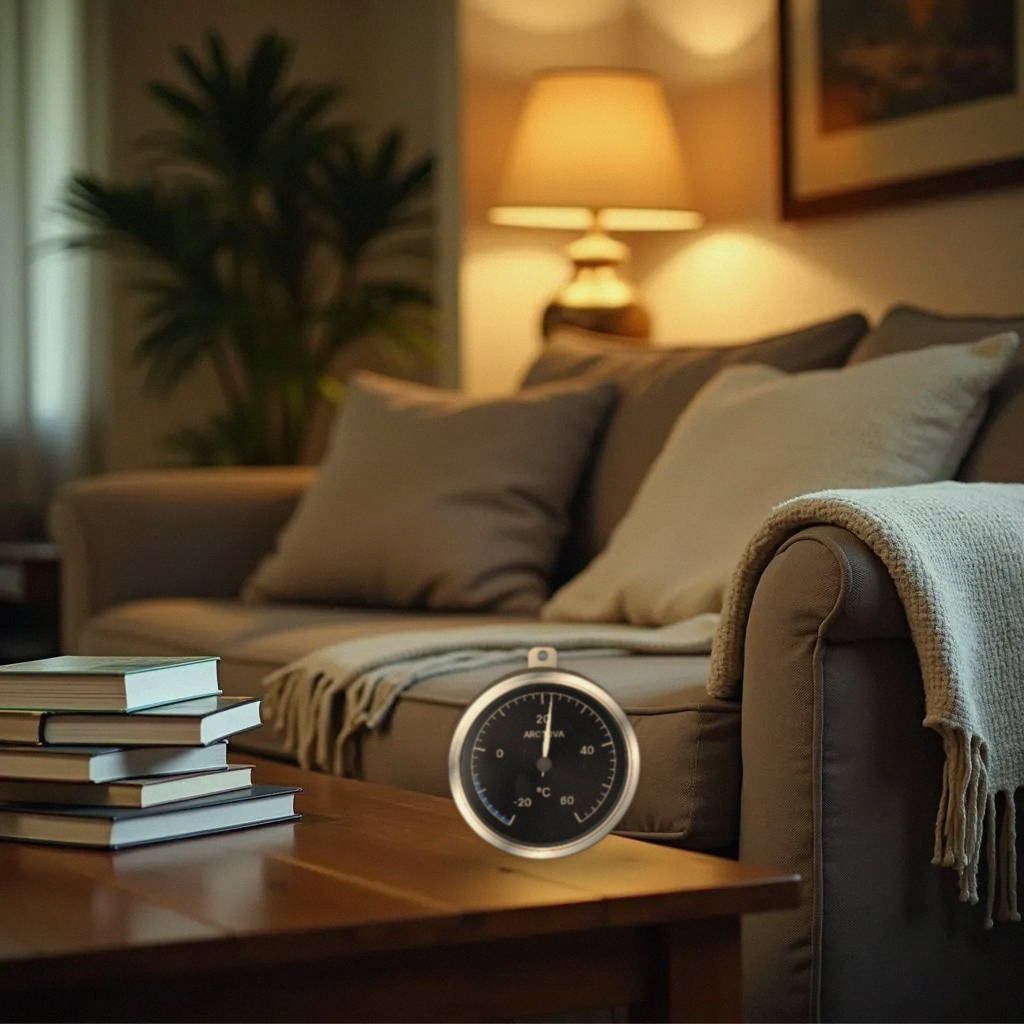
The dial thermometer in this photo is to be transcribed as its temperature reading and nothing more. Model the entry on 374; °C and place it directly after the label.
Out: 22; °C
